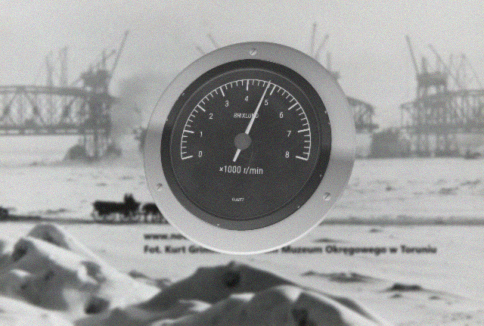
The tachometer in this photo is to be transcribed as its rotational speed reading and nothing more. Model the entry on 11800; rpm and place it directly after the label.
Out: 4800; rpm
